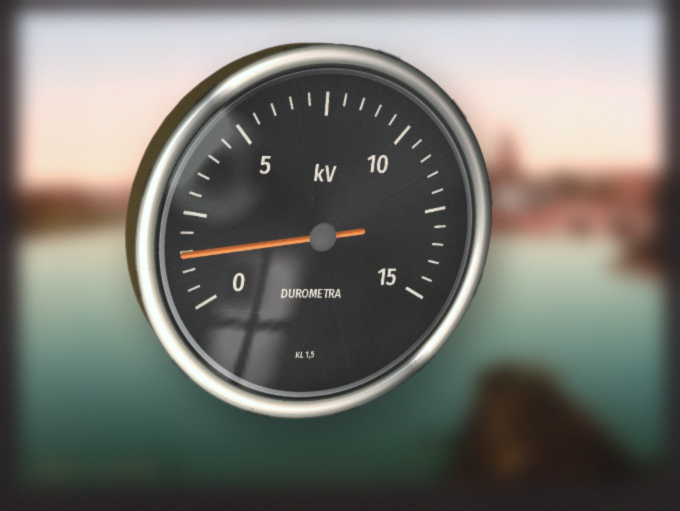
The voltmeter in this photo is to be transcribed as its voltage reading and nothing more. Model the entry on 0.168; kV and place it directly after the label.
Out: 1.5; kV
